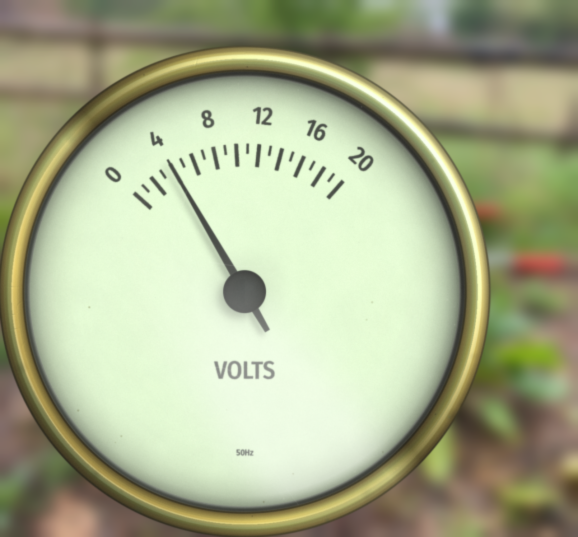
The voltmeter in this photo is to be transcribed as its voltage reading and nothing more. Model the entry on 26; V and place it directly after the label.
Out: 4; V
